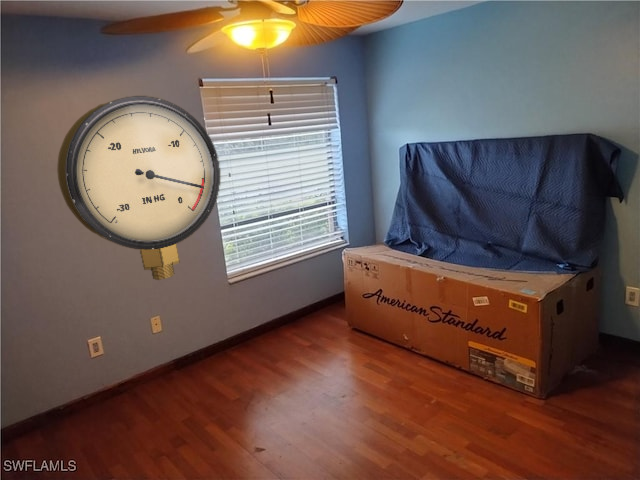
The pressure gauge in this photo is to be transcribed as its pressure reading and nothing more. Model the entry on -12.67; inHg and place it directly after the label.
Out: -3; inHg
